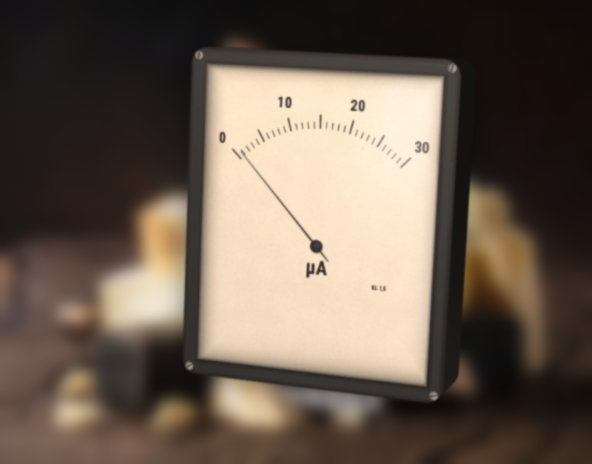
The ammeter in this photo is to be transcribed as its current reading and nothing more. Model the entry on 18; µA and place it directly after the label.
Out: 1; µA
